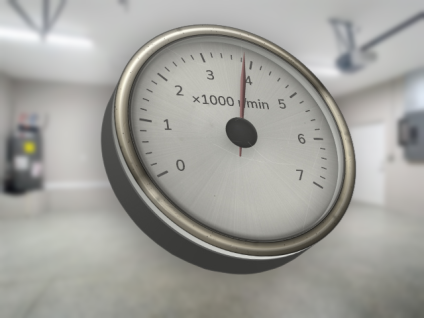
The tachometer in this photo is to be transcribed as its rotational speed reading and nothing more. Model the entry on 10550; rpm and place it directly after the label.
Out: 3800; rpm
